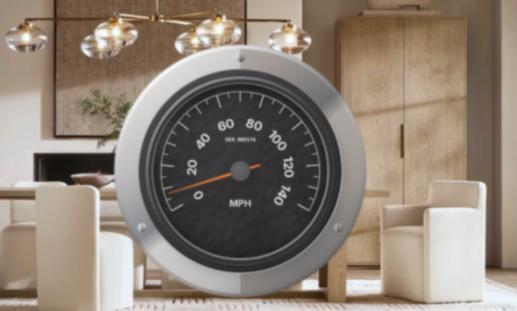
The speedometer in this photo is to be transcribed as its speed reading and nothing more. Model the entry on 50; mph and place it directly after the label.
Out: 7.5; mph
